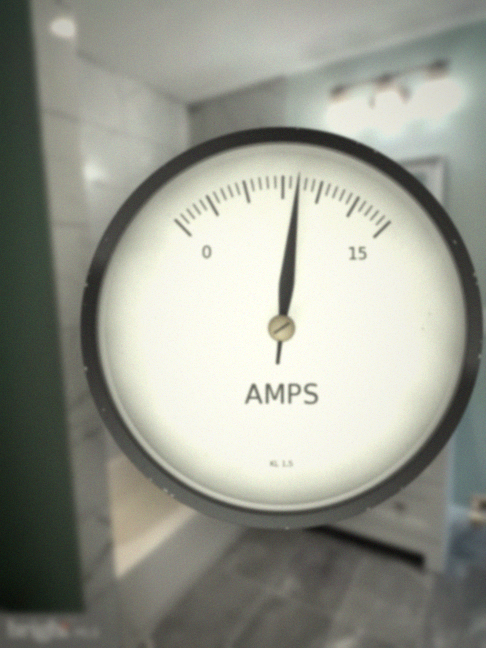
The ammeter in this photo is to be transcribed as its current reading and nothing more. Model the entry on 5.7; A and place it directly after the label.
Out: 8.5; A
